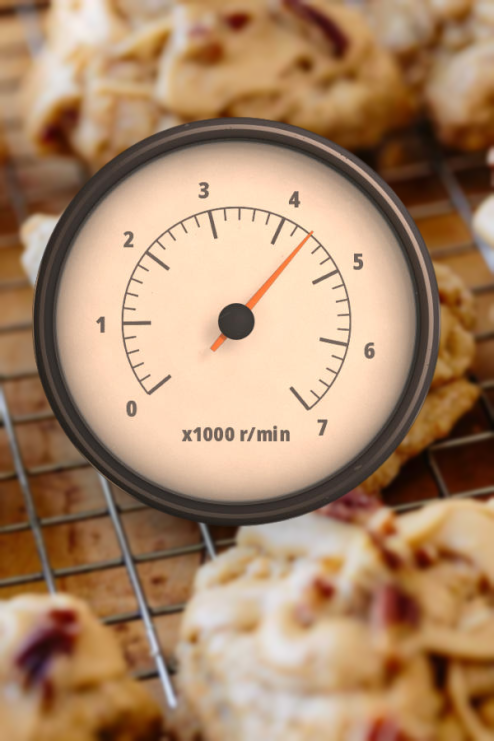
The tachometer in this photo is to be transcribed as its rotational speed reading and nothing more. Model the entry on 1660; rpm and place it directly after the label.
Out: 4400; rpm
